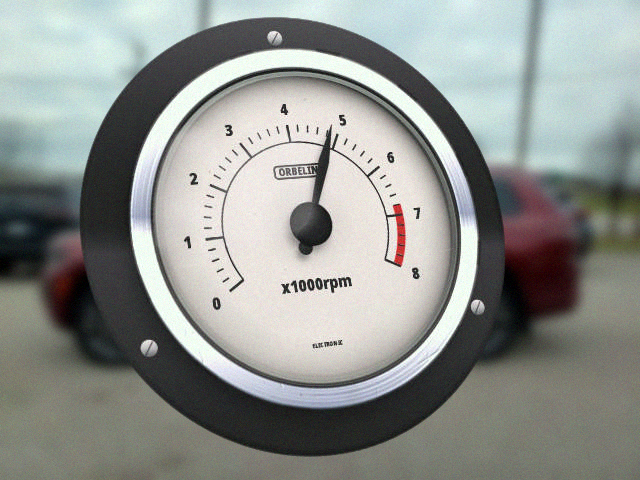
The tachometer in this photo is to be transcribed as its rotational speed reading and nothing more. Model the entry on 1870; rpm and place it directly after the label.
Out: 4800; rpm
